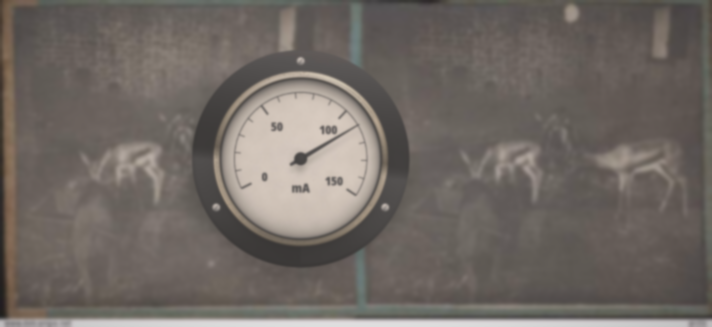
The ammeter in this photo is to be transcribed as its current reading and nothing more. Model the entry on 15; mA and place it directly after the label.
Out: 110; mA
